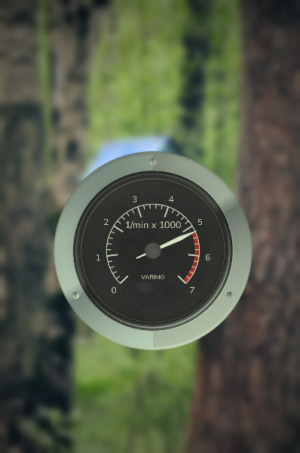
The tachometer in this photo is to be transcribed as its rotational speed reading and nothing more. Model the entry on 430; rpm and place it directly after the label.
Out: 5200; rpm
